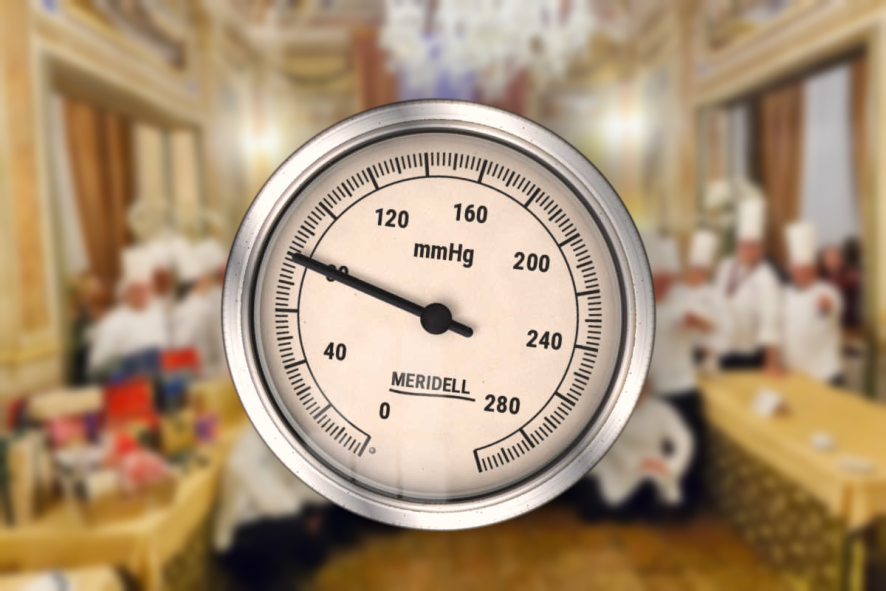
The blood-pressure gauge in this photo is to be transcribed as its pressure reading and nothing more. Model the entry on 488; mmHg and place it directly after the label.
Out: 80; mmHg
